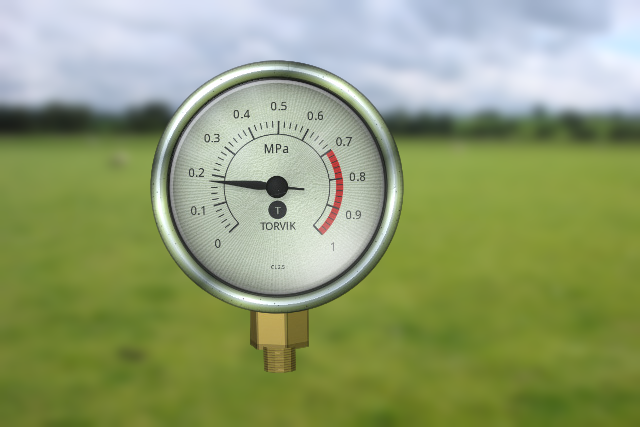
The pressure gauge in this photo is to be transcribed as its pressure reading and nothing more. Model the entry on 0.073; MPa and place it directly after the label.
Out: 0.18; MPa
